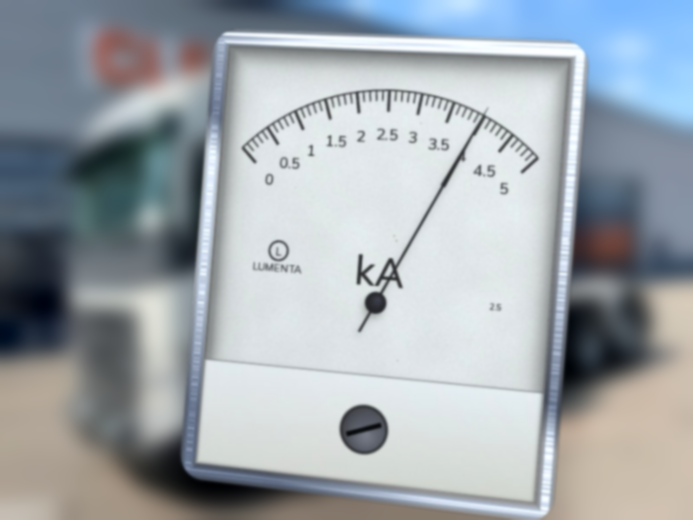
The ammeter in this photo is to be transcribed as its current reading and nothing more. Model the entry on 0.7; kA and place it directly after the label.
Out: 4; kA
